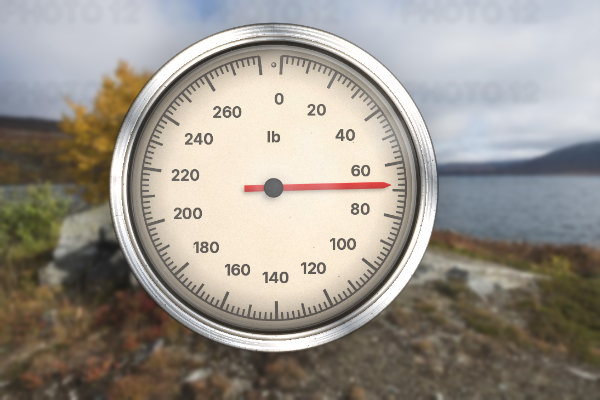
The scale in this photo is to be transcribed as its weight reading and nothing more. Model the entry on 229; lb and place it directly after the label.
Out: 68; lb
